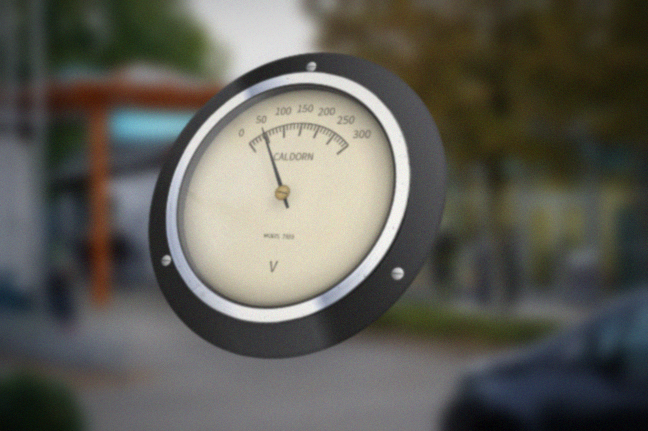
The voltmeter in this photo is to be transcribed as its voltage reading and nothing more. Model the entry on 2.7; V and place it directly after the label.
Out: 50; V
